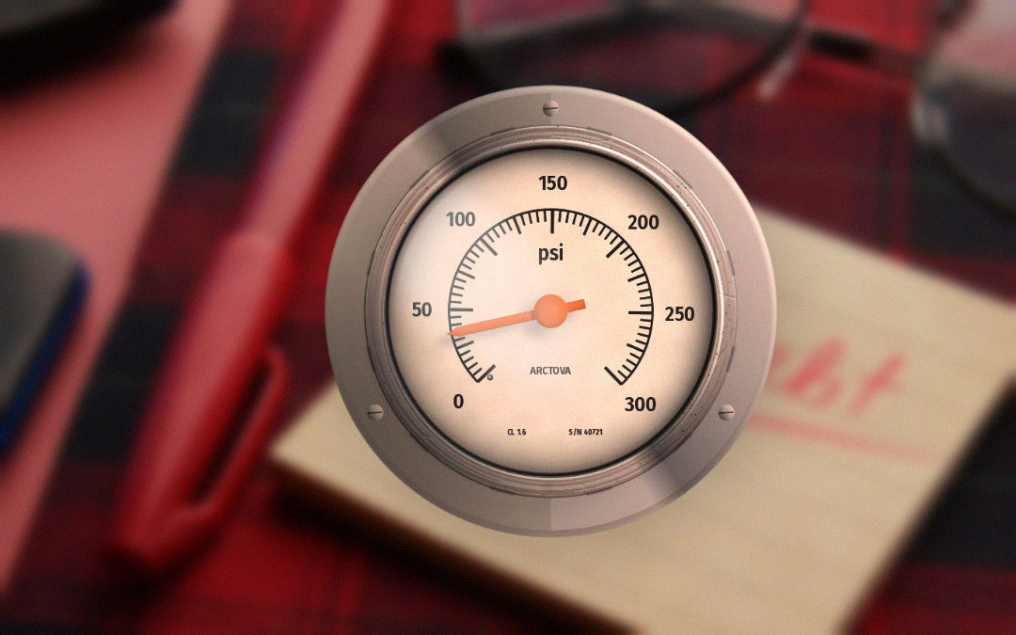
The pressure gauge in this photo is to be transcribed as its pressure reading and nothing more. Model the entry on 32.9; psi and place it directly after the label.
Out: 35; psi
